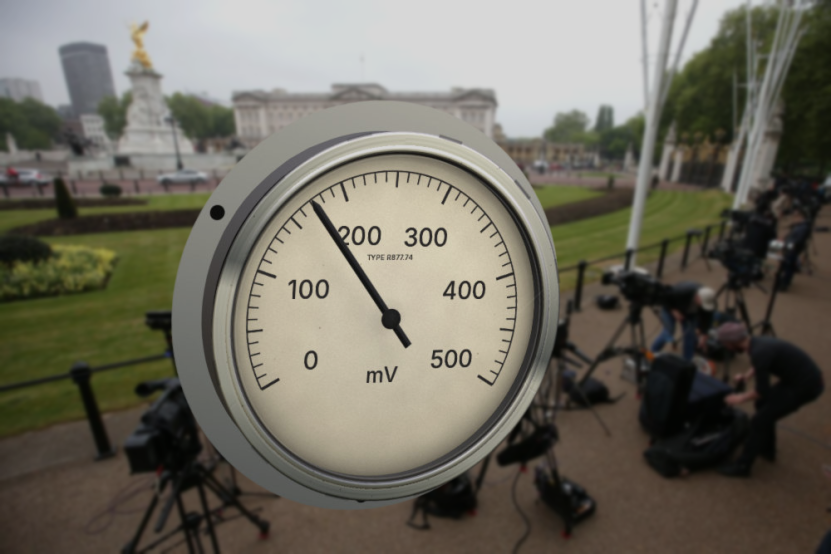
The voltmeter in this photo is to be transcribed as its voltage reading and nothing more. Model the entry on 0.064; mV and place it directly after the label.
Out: 170; mV
